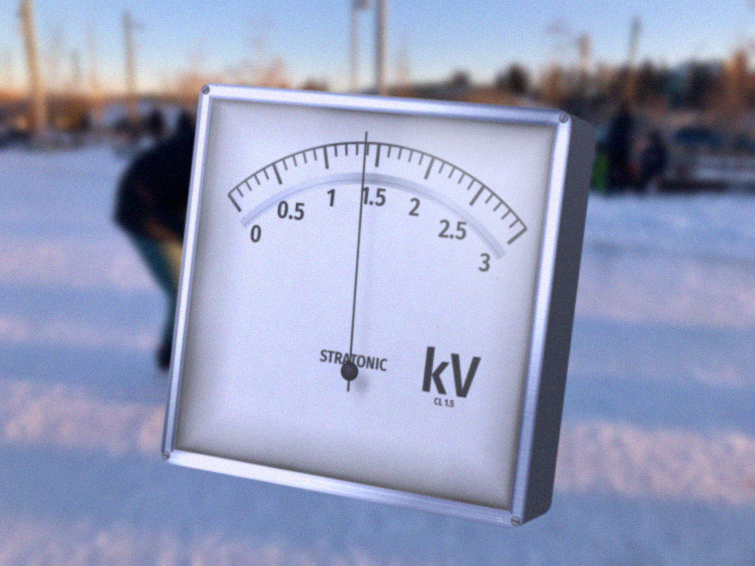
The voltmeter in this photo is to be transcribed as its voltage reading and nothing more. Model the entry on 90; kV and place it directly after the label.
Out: 1.4; kV
